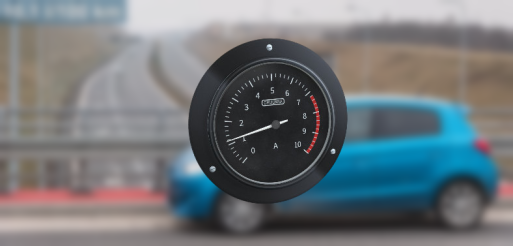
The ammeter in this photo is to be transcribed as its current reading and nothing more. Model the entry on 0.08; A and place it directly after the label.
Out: 1.2; A
